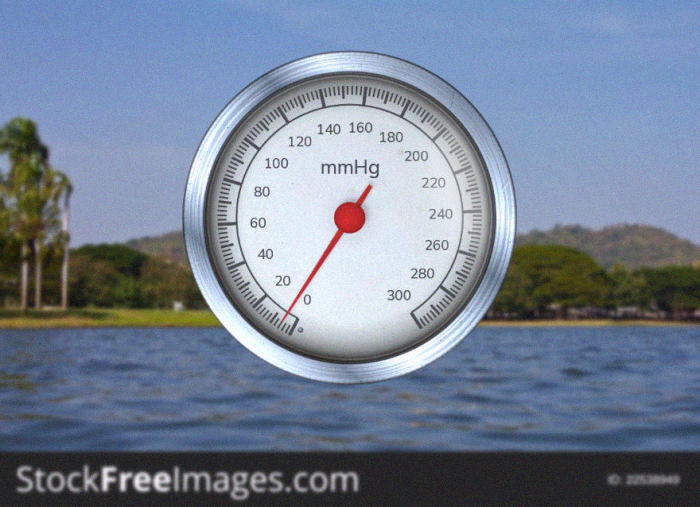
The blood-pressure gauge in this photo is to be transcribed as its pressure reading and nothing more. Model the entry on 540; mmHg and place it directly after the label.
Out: 6; mmHg
